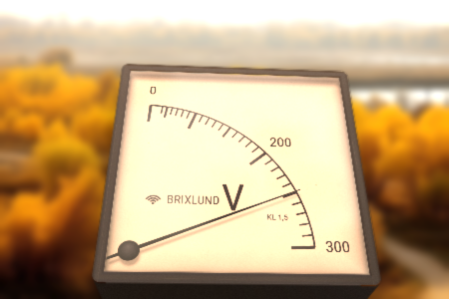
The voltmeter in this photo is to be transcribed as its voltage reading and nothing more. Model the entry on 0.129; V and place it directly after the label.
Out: 250; V
